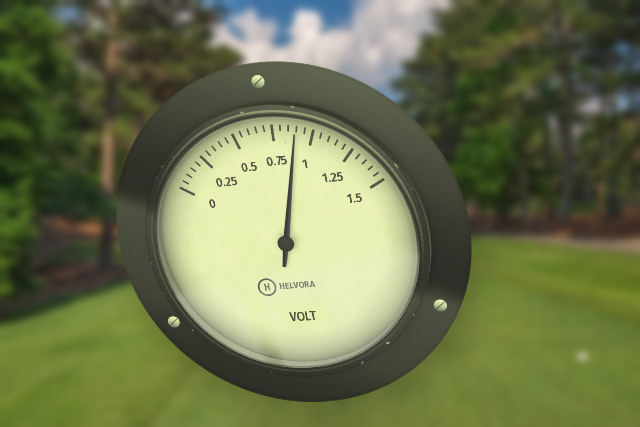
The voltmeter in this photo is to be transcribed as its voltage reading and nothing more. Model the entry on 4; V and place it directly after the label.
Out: 0.9; V
